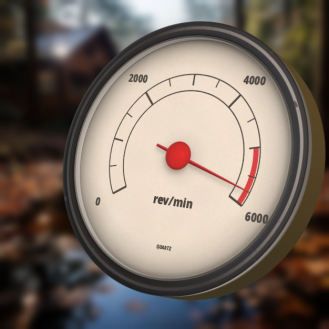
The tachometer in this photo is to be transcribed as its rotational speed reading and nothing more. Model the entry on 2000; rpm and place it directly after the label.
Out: 5750; rpm
